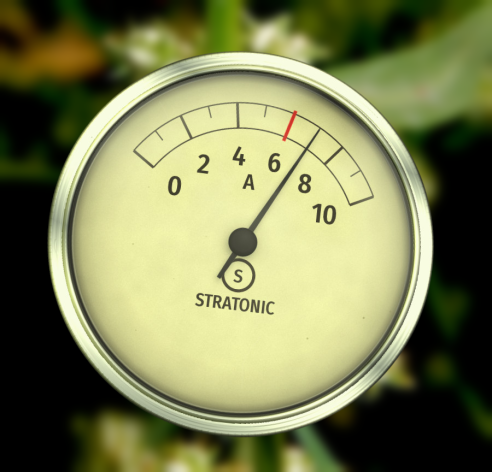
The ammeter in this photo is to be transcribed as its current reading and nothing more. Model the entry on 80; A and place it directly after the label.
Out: 7; A
